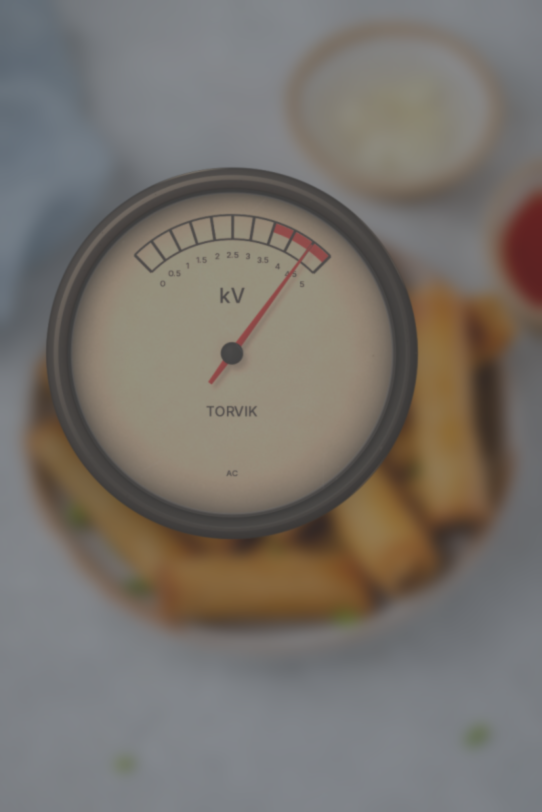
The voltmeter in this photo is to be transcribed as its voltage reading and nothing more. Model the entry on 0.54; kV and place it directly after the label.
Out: 4.5; kV
